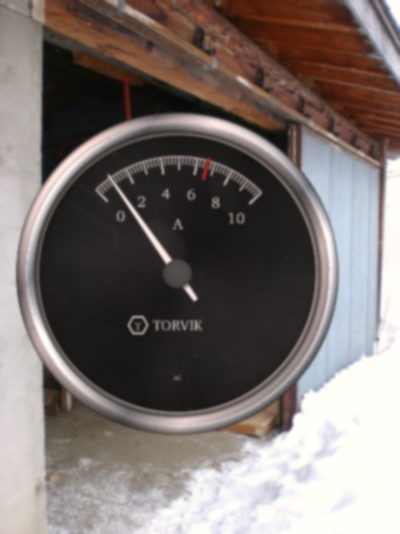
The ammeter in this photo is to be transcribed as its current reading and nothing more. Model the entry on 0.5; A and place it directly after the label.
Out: 1; A
